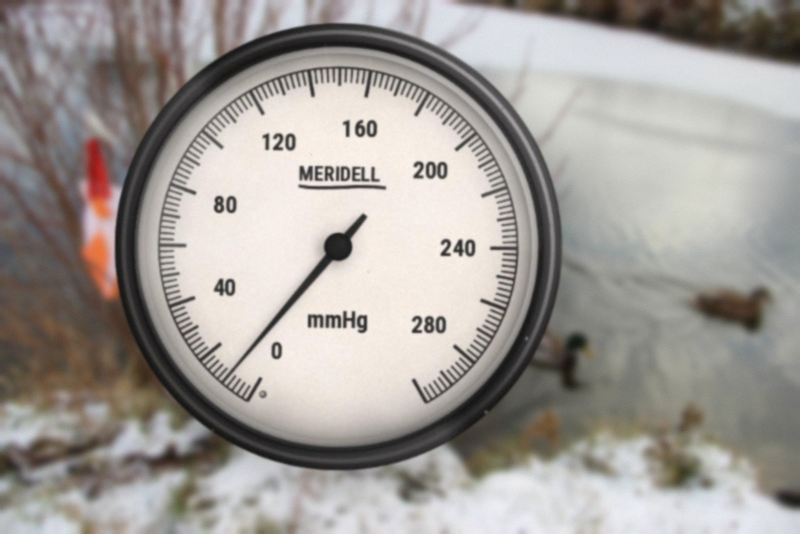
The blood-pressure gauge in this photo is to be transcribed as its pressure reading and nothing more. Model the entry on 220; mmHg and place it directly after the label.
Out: 10; mmHg
